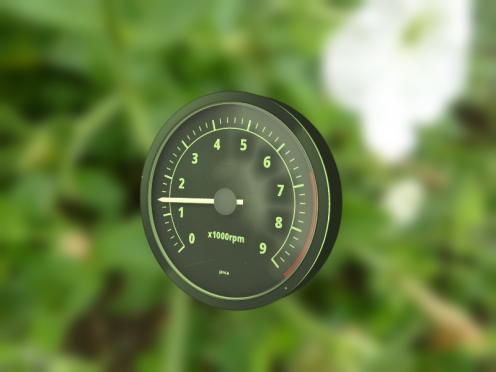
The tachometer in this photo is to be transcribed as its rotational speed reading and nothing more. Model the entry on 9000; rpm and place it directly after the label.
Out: 1400; rpm
